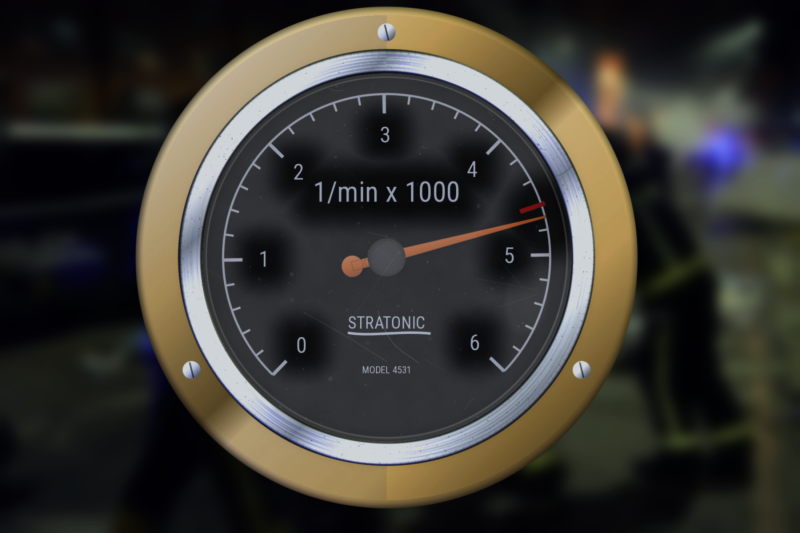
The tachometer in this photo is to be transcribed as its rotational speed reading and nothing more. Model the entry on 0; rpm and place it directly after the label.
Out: 4700; rpm
